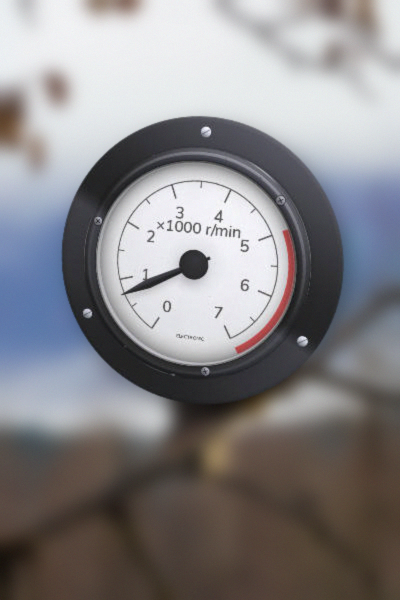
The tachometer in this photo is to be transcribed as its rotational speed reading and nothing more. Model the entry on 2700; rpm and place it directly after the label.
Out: 750; rpm
